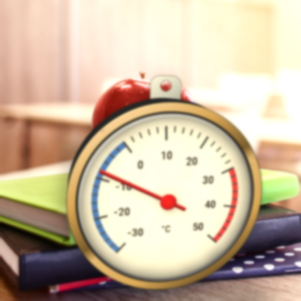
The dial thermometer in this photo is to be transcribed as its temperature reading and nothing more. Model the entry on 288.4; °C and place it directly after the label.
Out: -8; °C
